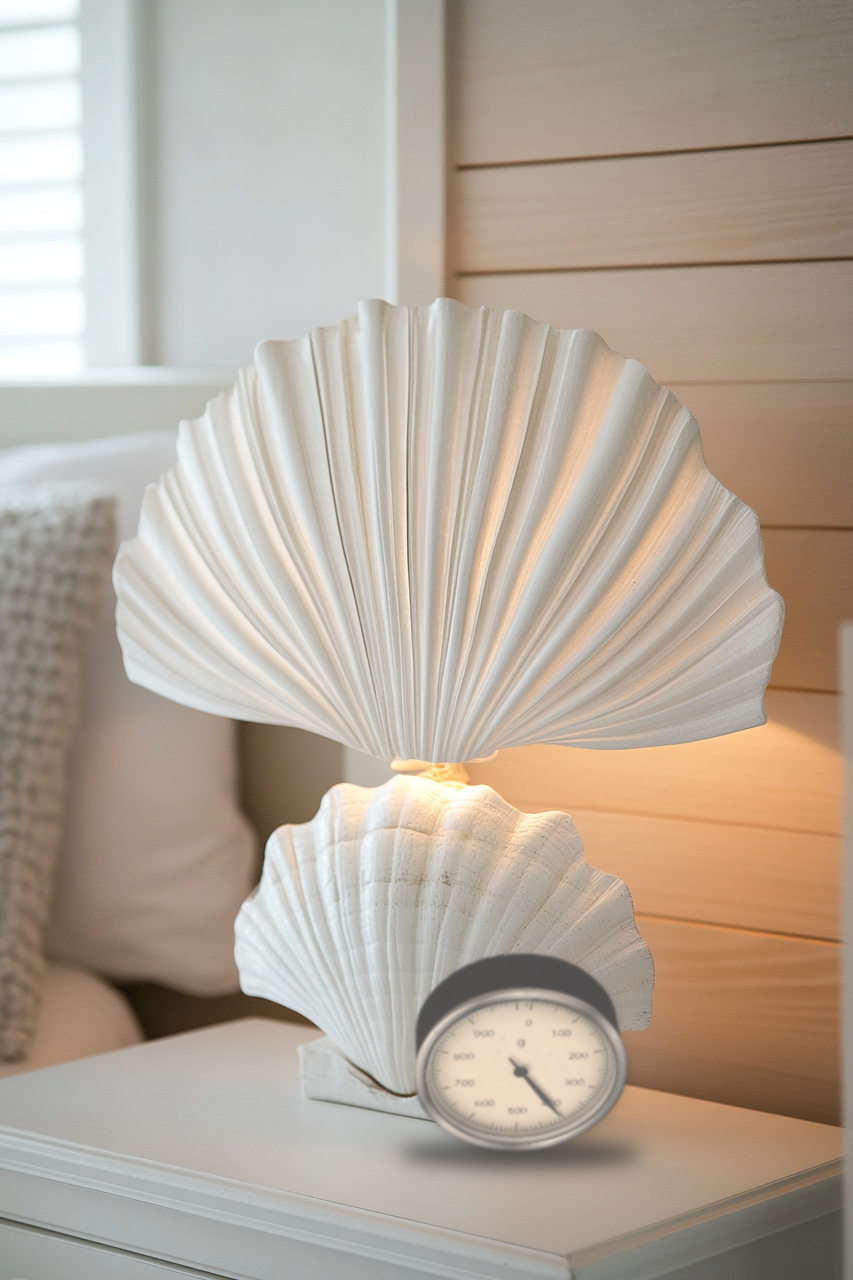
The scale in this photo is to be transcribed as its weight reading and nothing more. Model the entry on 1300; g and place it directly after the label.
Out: 400; g
